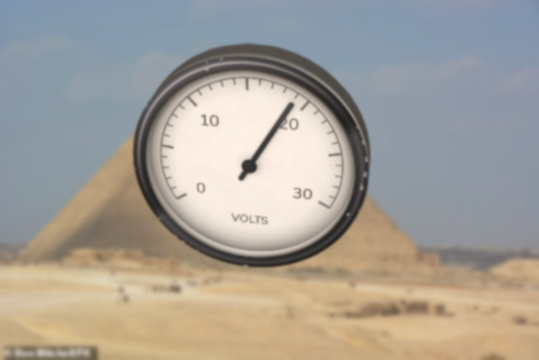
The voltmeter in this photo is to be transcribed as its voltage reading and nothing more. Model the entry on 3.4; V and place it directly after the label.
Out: 19; V
